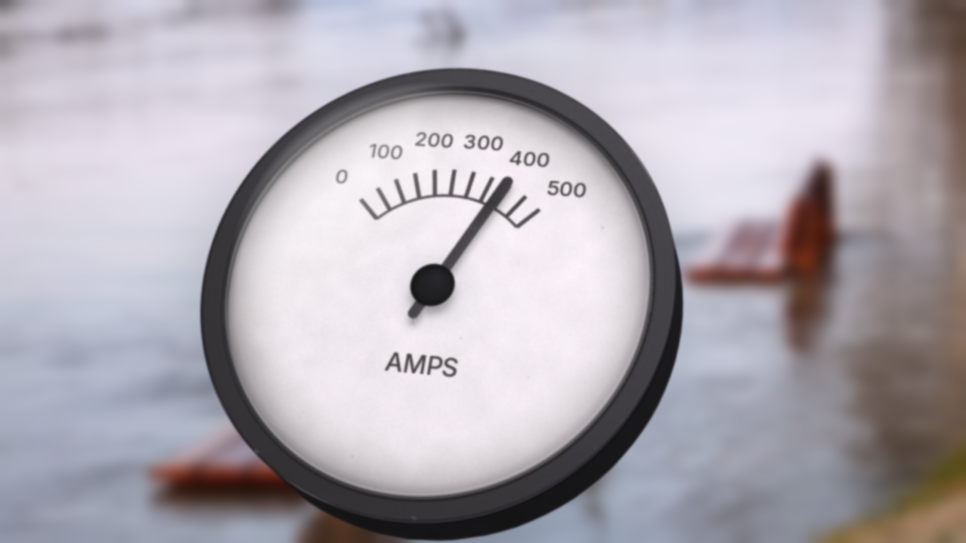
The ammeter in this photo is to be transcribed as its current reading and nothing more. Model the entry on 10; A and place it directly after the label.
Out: 400; A
